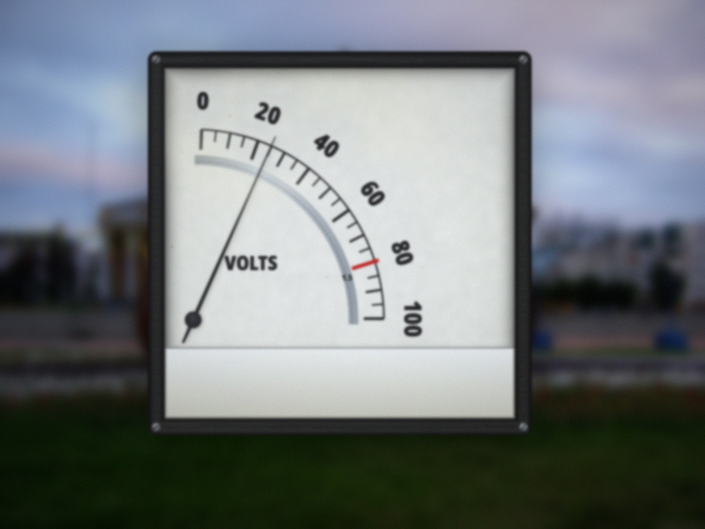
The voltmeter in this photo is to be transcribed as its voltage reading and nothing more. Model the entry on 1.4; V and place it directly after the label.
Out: 25; V
